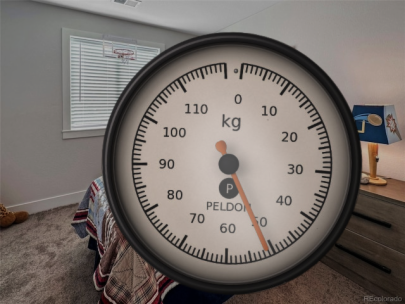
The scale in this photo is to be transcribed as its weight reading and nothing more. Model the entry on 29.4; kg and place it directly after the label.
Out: 51; kg
